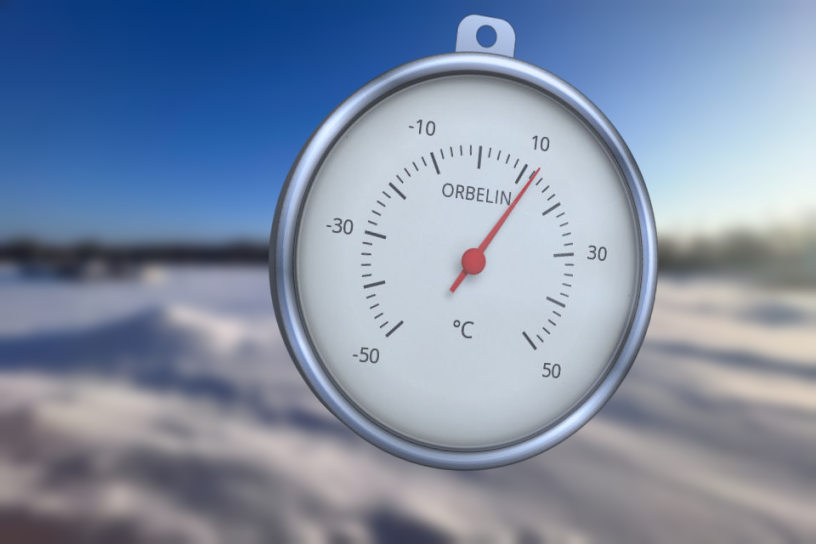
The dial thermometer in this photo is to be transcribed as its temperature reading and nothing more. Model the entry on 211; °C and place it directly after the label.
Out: 12; °C
